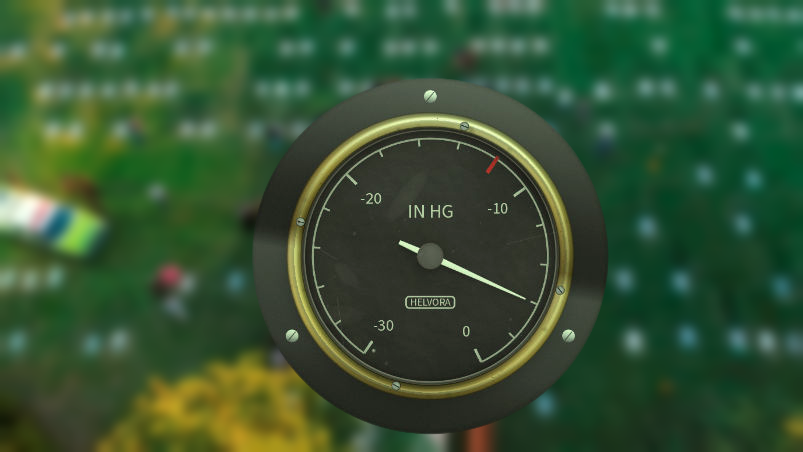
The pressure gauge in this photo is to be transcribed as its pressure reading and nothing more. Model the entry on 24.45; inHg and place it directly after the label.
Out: -4; inHg
